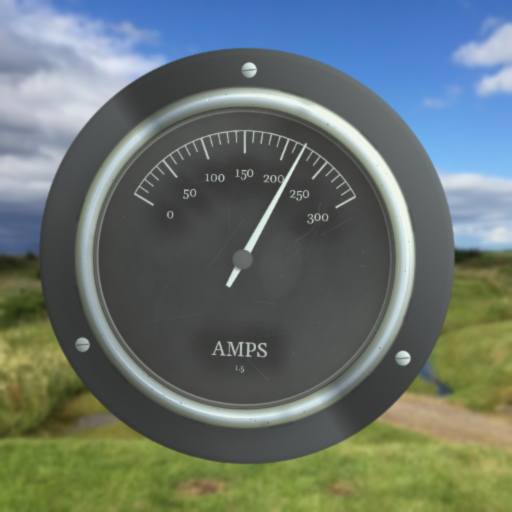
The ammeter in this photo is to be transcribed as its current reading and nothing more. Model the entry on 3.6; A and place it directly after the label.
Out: 220; A
